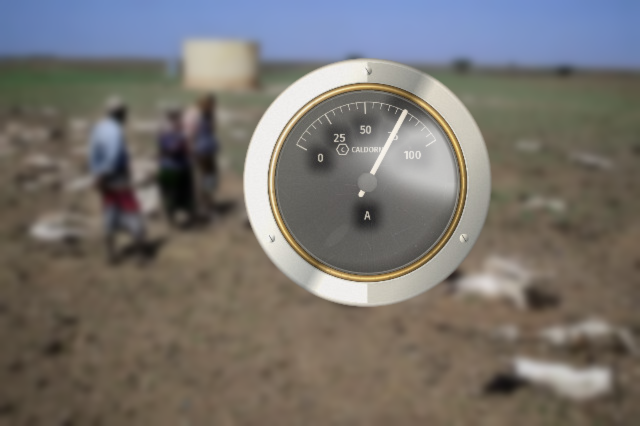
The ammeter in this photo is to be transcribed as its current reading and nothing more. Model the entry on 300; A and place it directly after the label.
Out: 75; A
